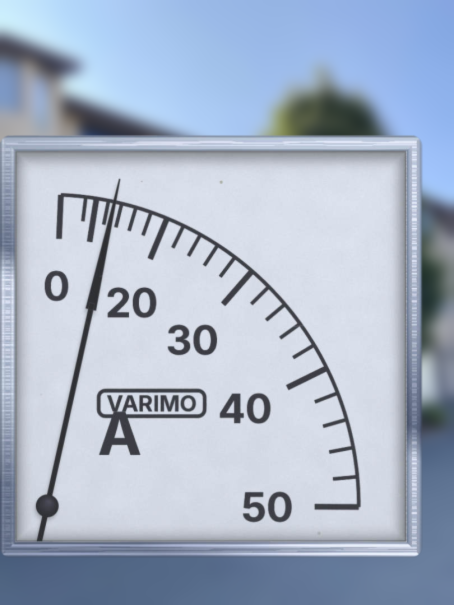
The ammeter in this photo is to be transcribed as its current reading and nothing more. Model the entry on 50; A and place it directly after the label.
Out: 13; A
